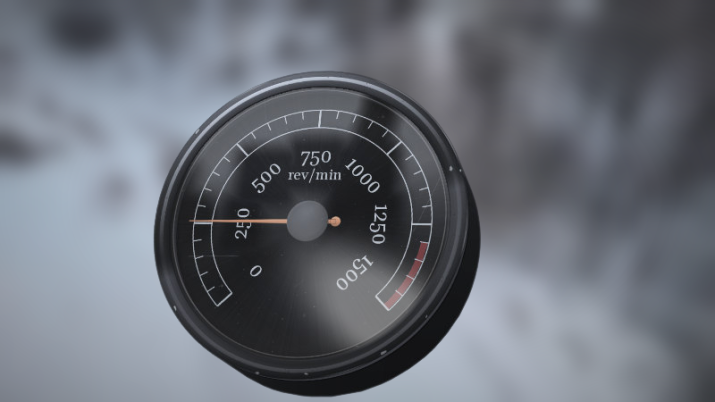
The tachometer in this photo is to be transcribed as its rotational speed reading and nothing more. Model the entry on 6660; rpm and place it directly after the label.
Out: 250; rpm
